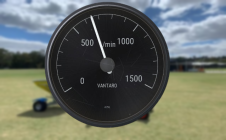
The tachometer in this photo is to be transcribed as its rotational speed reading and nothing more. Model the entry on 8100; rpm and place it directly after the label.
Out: 650; rpm
